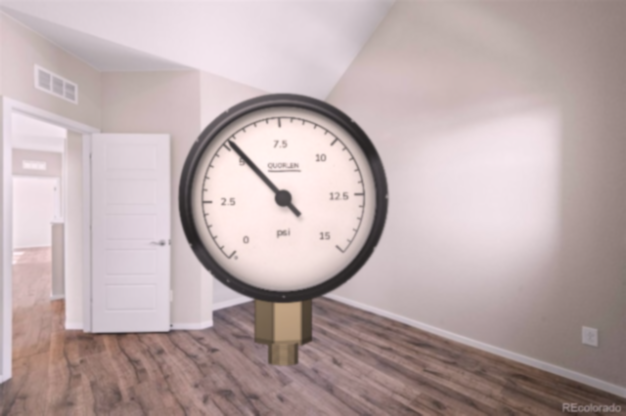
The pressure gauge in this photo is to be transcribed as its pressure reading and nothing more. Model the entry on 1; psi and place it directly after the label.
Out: 5.25; psi
